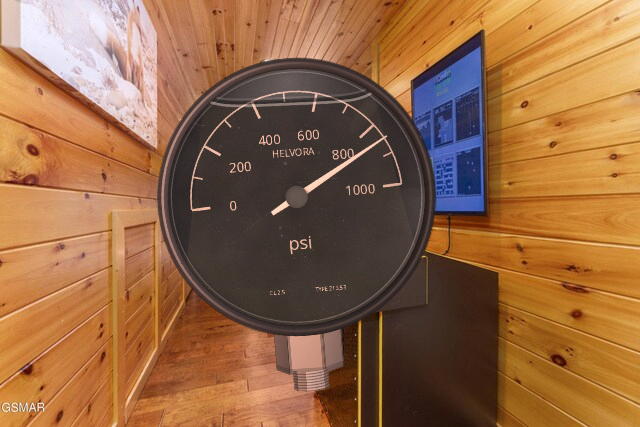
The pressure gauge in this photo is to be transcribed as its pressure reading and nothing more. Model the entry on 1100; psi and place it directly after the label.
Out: 850; psi
